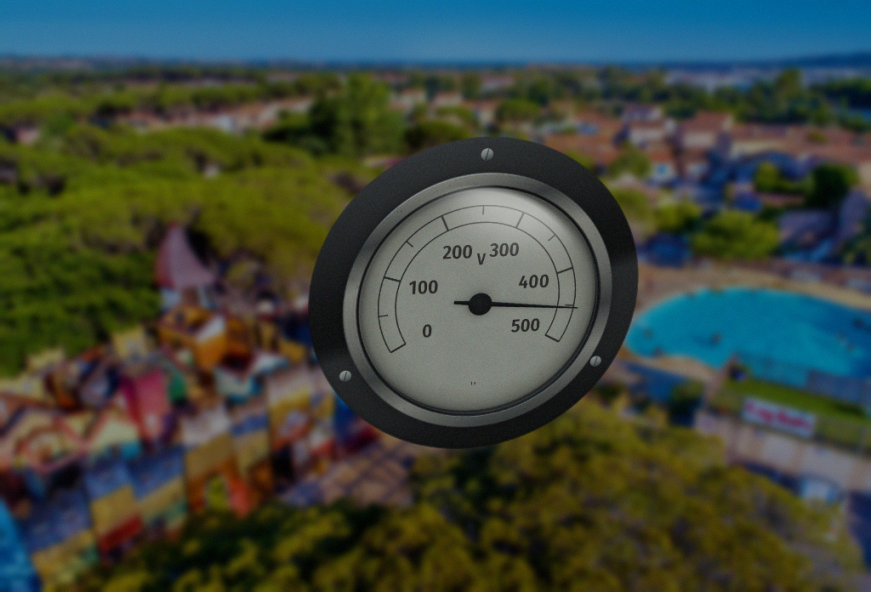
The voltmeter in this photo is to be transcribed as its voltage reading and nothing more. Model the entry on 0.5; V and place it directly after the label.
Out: 450; V
